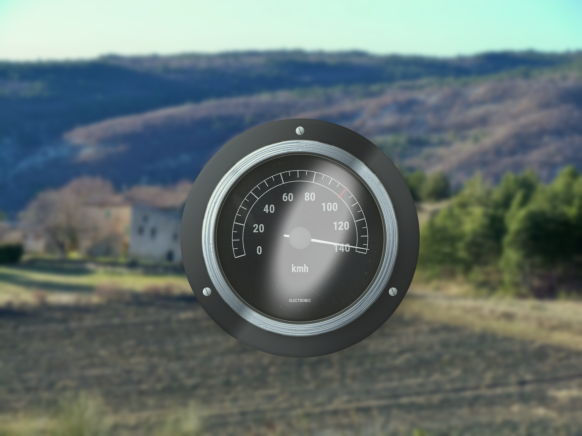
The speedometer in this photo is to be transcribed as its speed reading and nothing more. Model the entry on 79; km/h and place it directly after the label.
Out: 137.5; km/h
